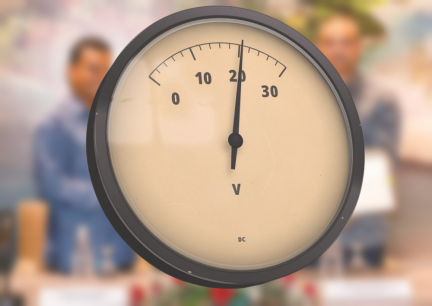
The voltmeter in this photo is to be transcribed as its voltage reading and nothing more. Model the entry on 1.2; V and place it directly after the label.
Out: 20; V
